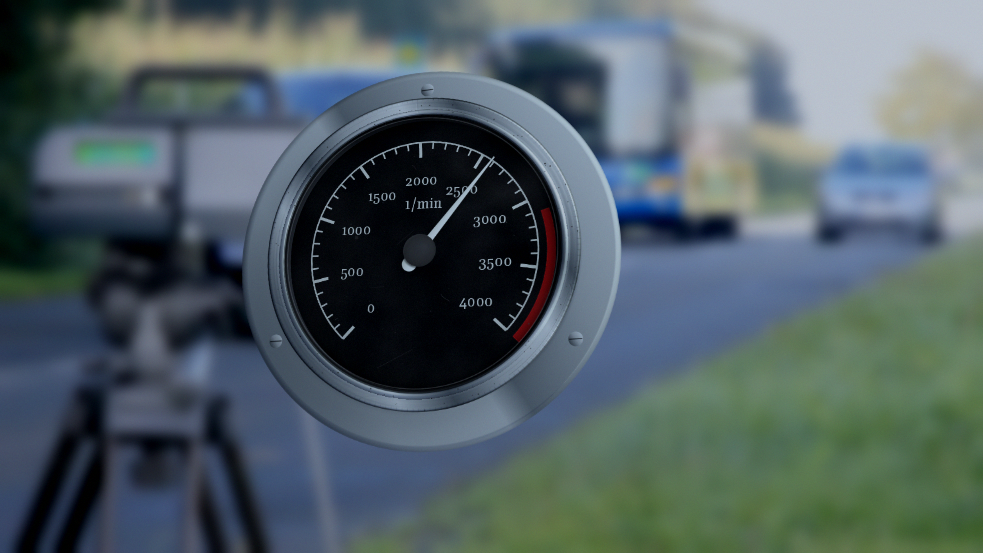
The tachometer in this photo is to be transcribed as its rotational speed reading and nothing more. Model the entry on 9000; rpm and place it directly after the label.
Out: 2600; rpm
